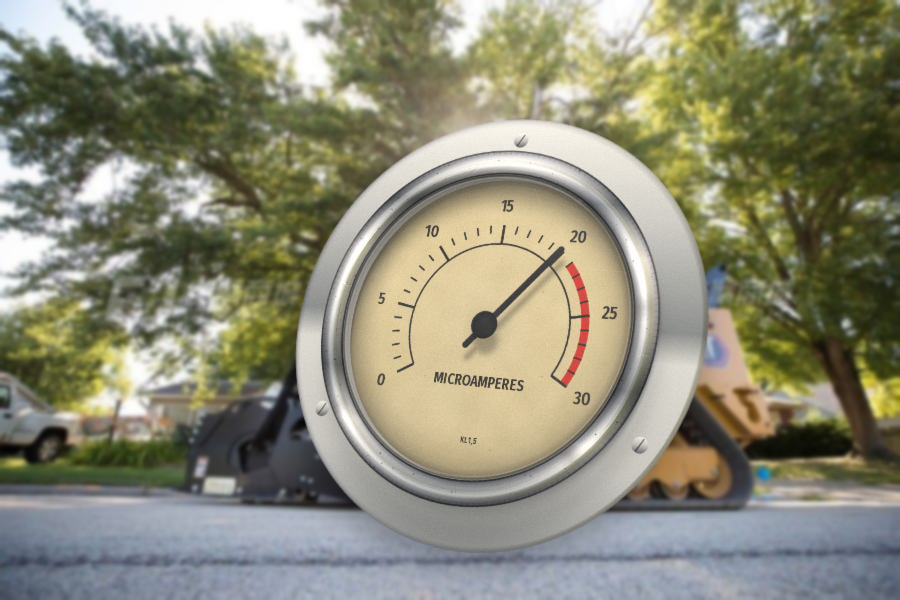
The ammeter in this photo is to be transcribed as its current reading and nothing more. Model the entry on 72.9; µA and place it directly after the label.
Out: 20; µA
